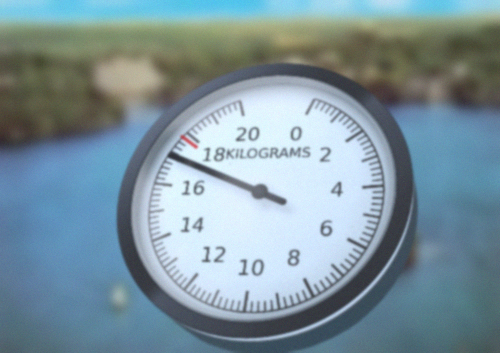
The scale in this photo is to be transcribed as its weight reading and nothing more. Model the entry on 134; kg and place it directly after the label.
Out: 17; kg
